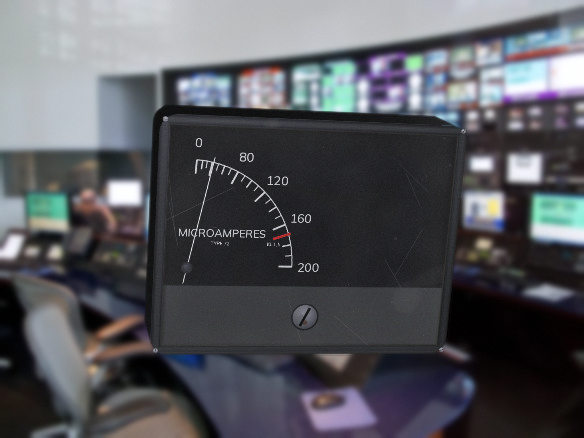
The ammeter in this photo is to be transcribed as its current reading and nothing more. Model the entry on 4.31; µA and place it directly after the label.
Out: 40; µA
